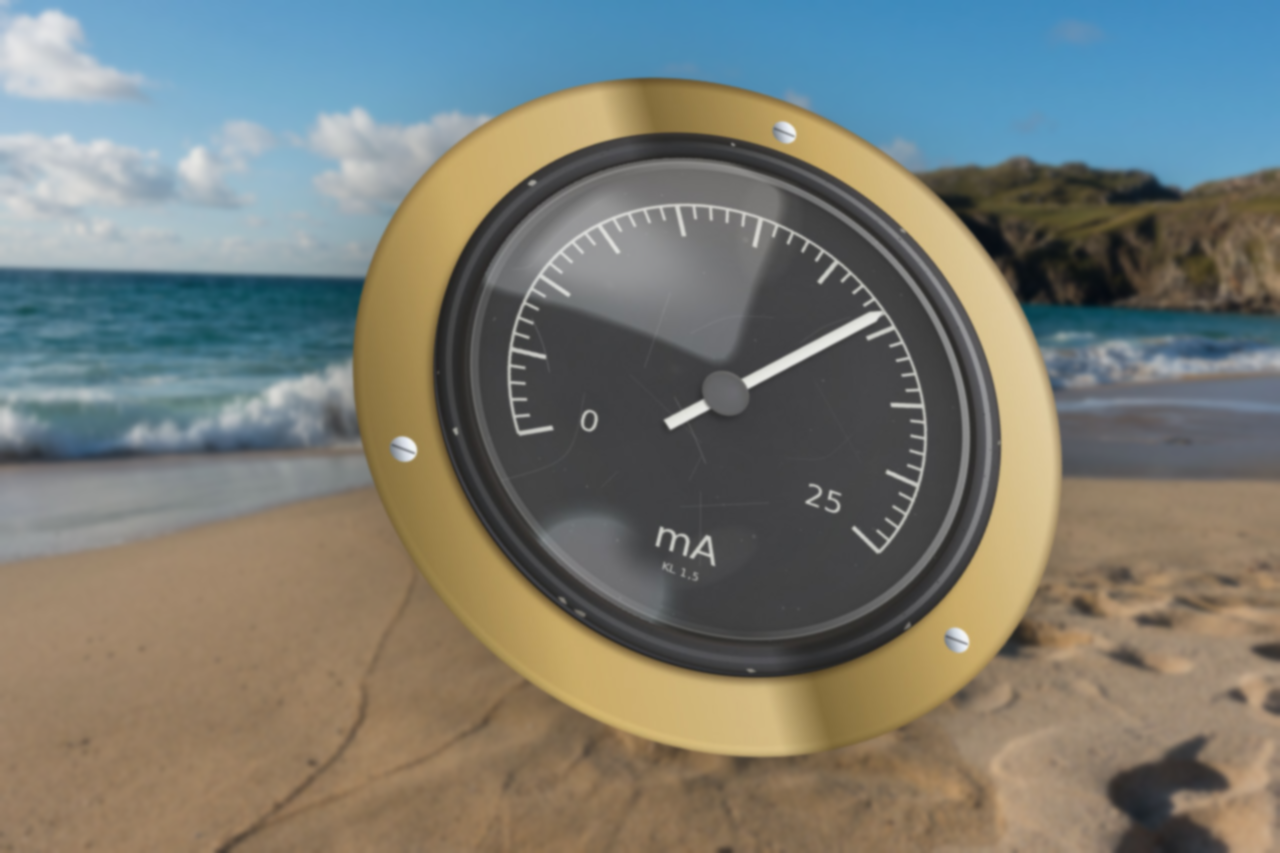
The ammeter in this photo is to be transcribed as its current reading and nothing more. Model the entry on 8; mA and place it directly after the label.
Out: 17; mA
